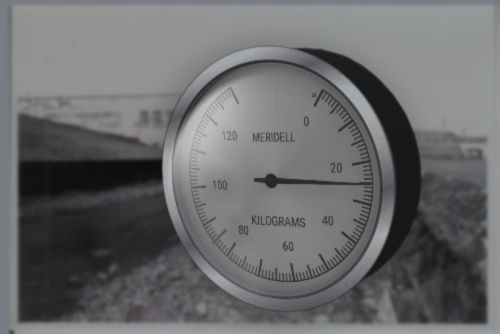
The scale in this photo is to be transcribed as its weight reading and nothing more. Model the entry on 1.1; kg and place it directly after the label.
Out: 25; kg
